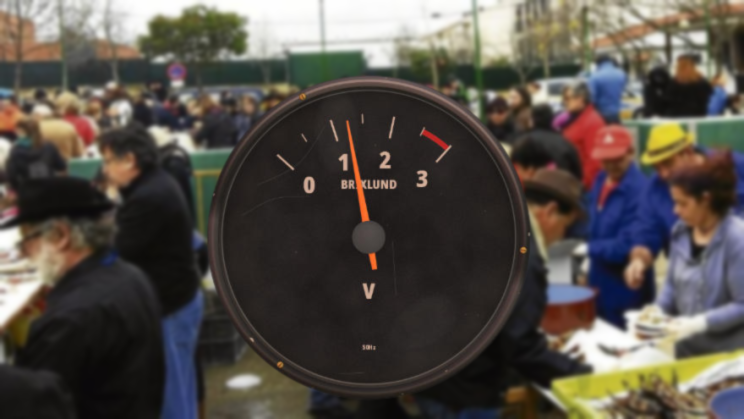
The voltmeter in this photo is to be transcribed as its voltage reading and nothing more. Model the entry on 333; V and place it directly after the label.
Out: 1.25; V
